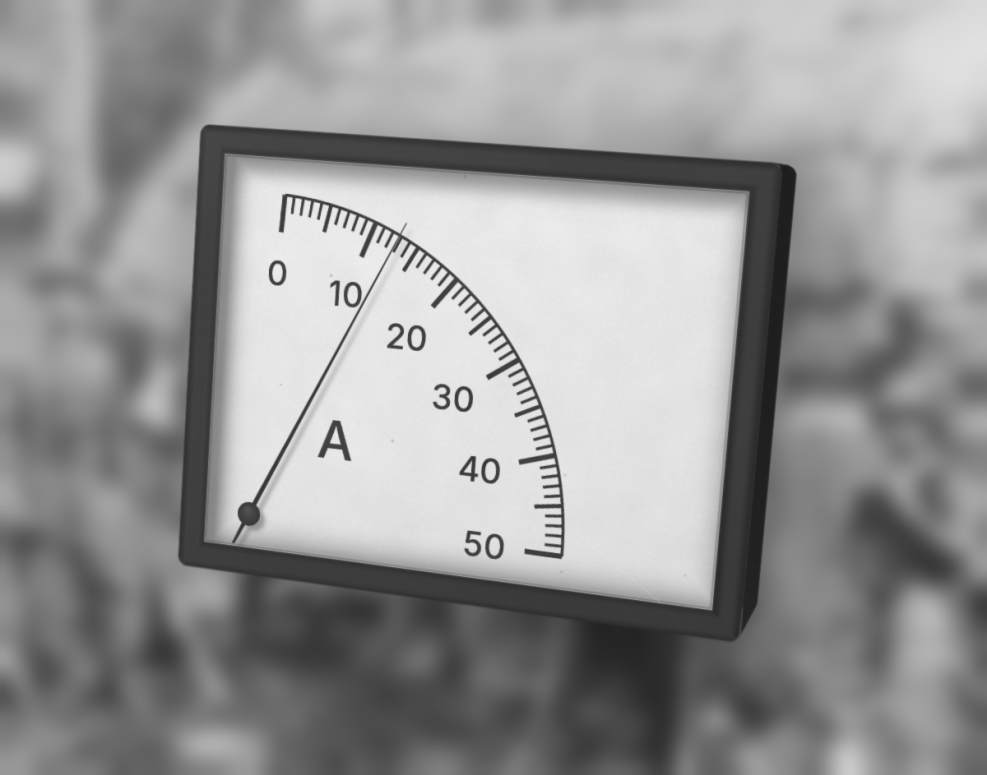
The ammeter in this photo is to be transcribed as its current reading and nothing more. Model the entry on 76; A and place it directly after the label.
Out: 13; A
